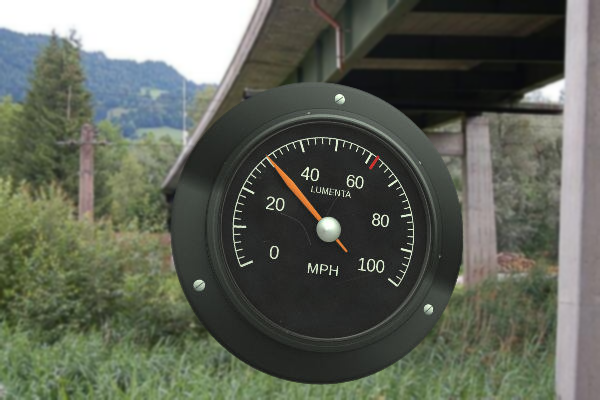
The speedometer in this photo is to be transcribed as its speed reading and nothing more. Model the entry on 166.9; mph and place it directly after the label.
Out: 30; mph
